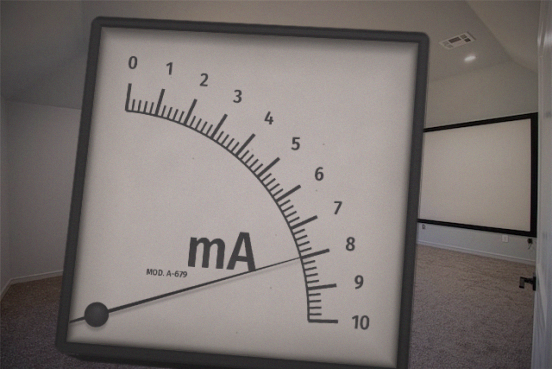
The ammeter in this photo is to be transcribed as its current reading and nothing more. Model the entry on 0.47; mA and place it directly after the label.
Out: 8; mA
